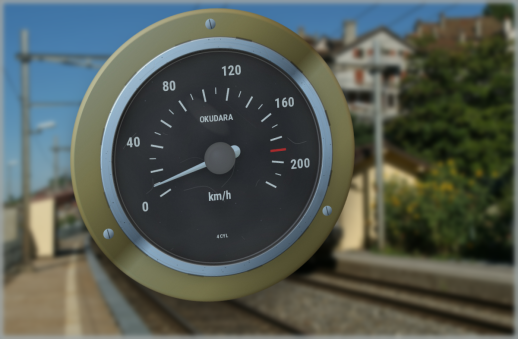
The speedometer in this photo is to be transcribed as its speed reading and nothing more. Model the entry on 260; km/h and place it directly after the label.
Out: 10; km/h
